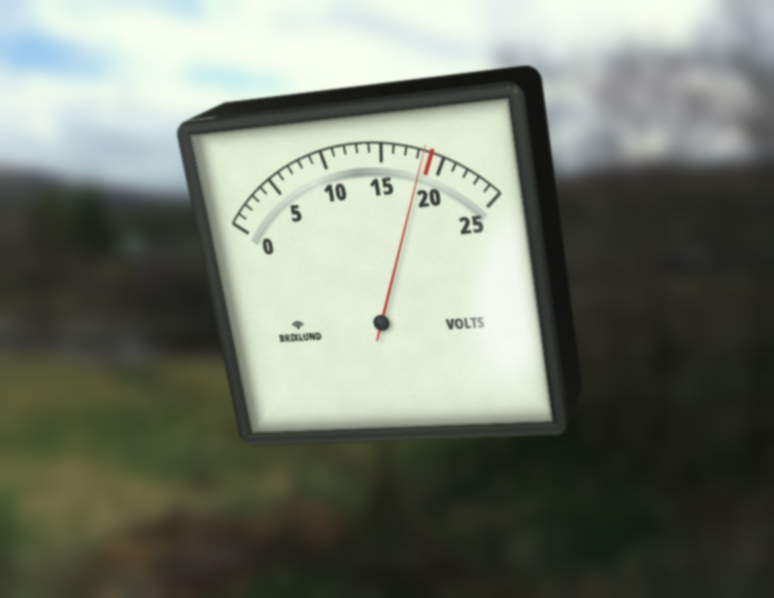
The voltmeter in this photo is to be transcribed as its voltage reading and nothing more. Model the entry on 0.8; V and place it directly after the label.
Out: 18.5; V
